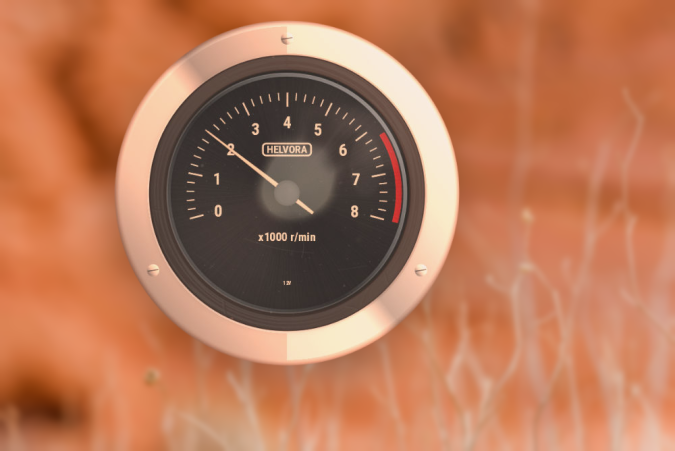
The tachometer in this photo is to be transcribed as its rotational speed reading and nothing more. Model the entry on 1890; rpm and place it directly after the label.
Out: 2000; rpm
